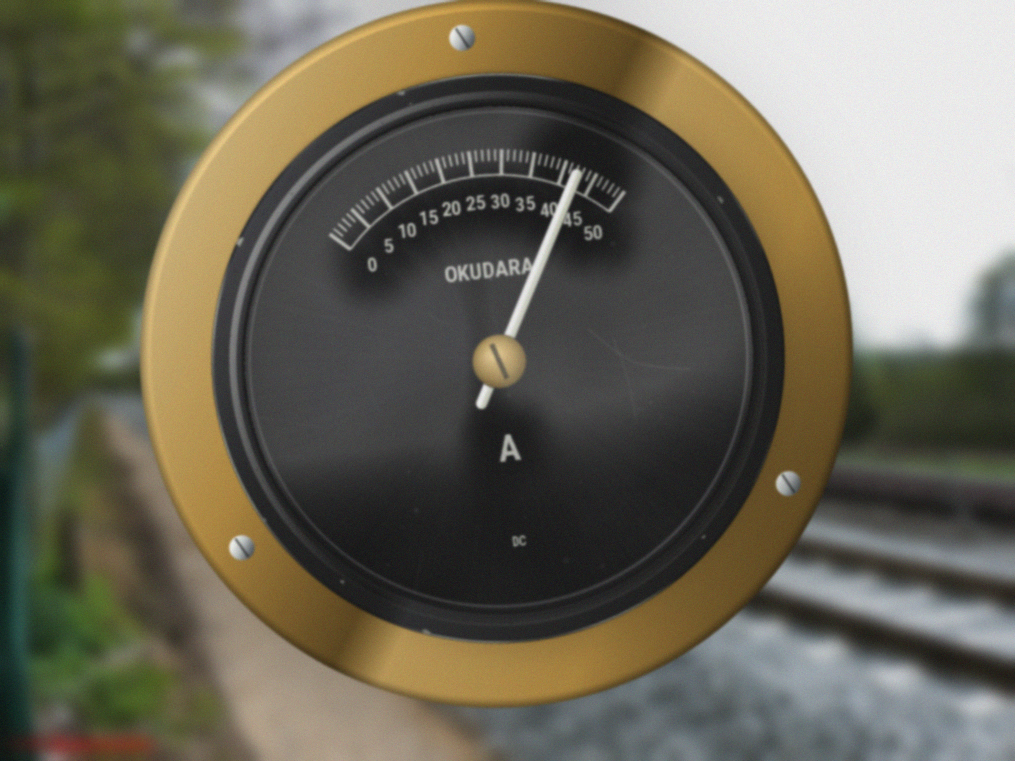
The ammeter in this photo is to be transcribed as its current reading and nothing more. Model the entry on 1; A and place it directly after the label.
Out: 42; A
